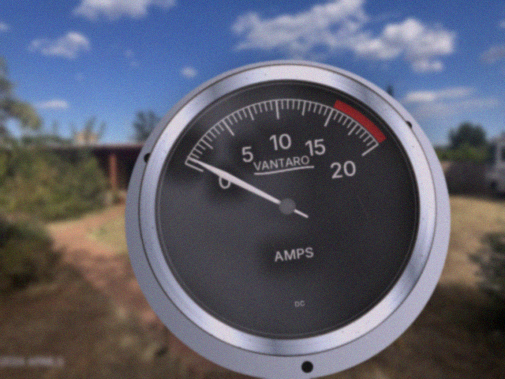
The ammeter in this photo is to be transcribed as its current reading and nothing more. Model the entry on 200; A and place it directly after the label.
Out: 0.5; A
